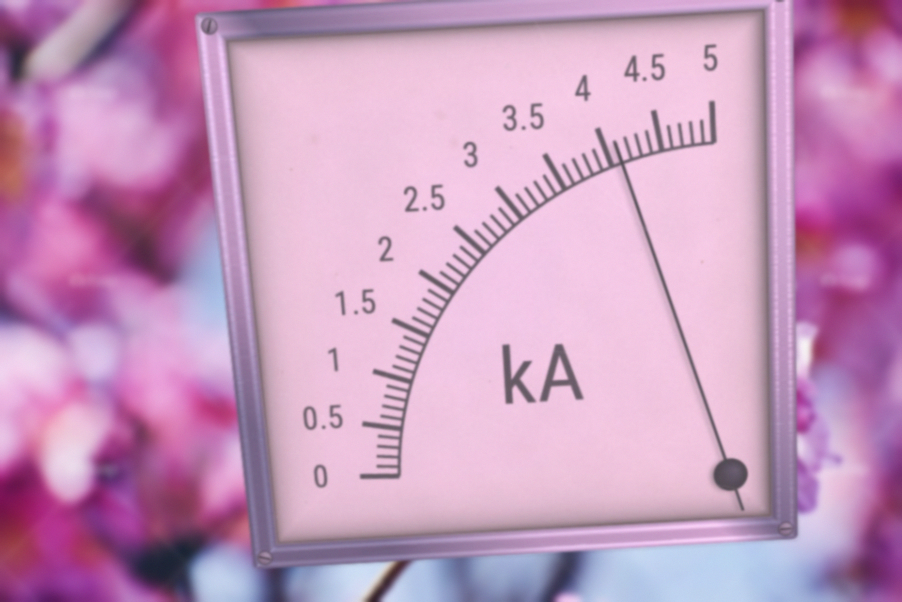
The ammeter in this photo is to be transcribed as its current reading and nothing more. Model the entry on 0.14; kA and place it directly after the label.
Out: 4.1; kA
